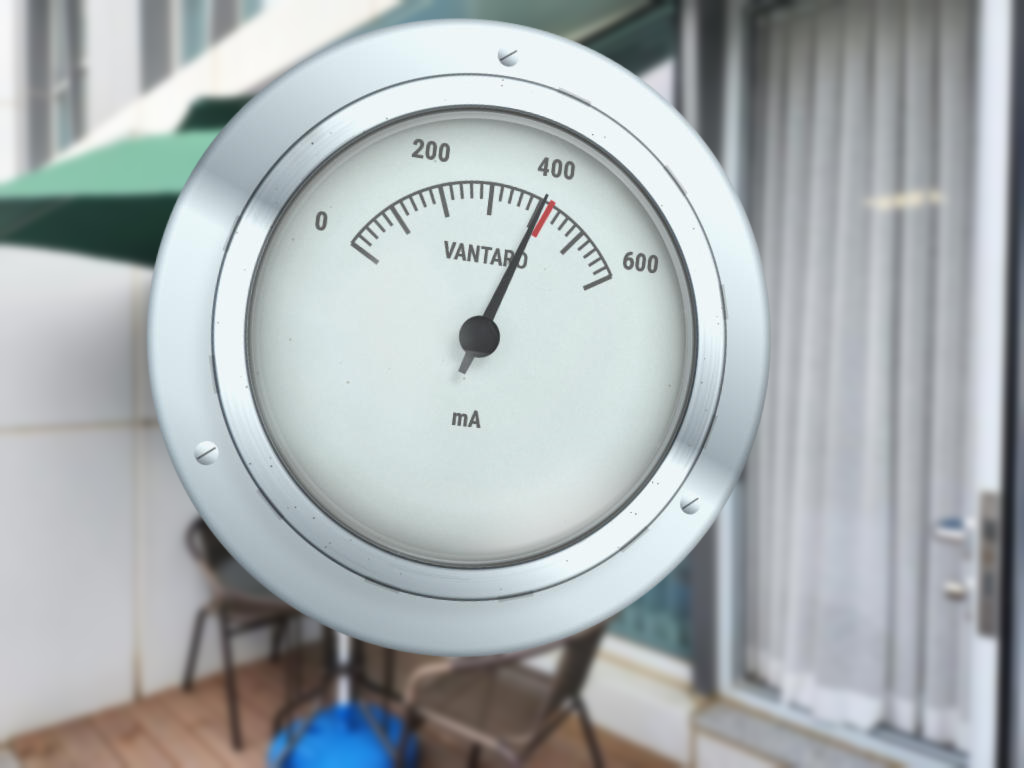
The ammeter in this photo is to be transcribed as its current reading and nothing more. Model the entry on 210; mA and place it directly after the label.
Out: 400; mA
